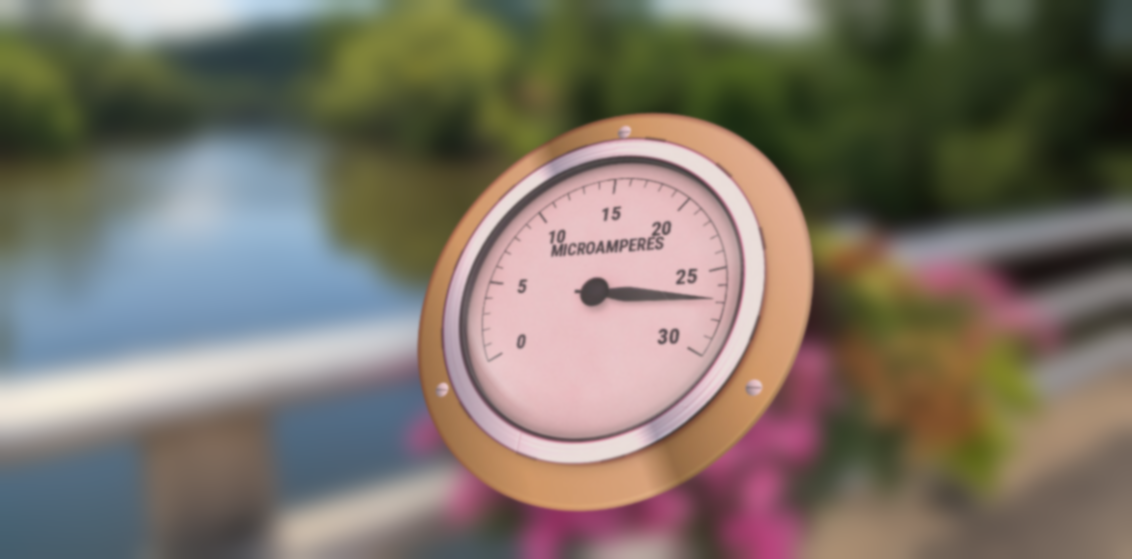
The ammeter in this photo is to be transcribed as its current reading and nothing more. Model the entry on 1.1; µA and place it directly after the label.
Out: 27; µA
